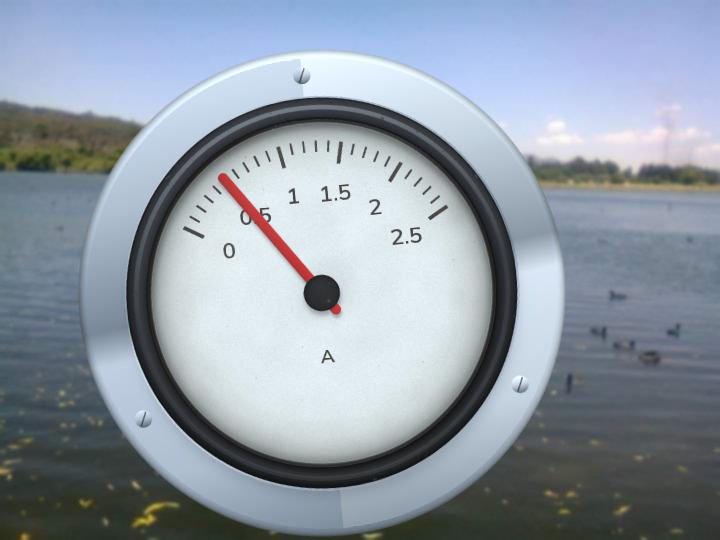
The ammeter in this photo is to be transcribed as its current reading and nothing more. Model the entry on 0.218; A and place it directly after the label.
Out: 0.5; A
